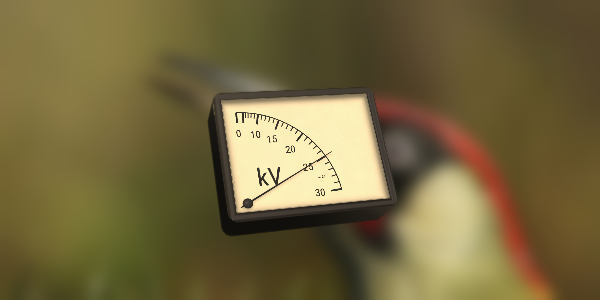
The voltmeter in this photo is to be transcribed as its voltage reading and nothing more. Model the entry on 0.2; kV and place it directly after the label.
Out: 25; kV
